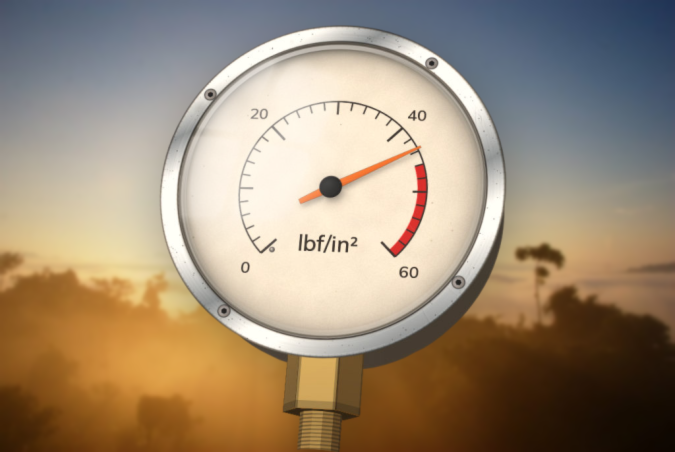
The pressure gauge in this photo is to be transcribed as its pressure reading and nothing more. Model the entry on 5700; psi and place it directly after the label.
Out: 44; psi
